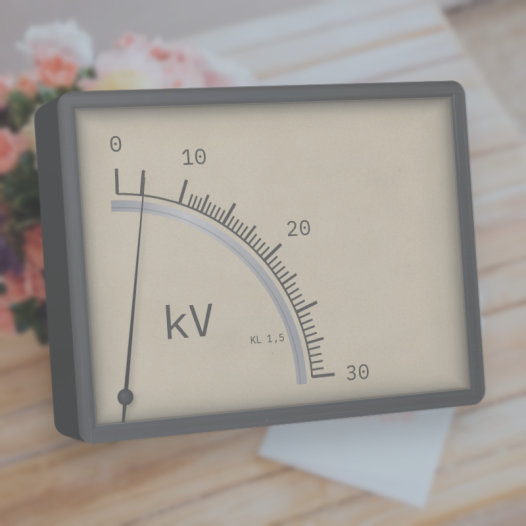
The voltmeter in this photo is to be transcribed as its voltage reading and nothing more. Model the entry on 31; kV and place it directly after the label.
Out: 5; kV
